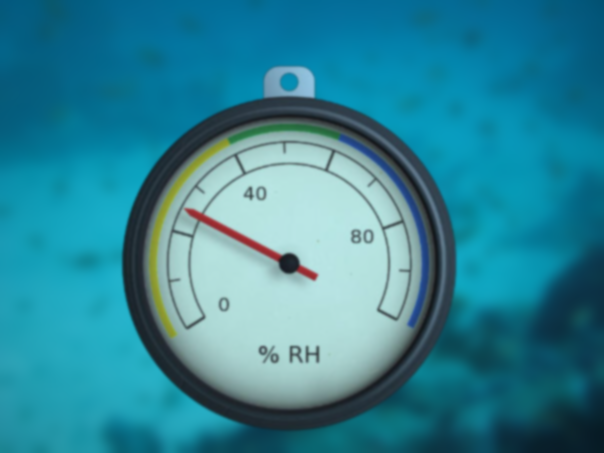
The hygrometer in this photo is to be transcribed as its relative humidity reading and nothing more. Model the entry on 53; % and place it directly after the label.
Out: 25; %
